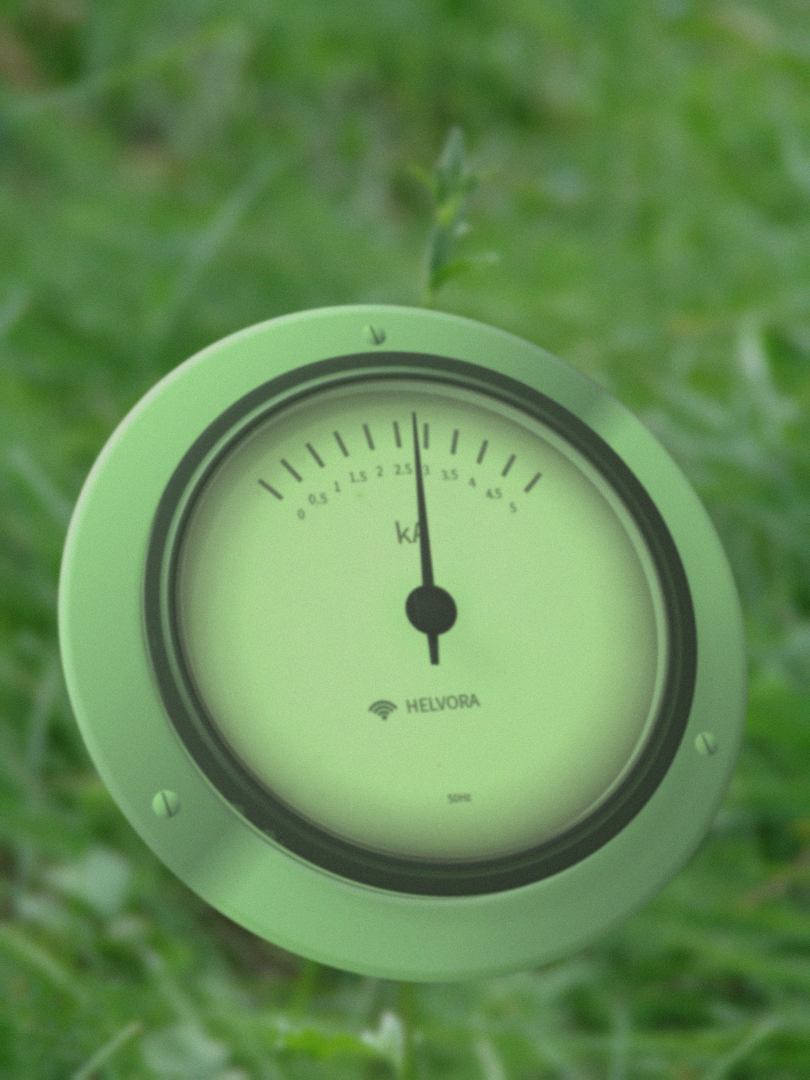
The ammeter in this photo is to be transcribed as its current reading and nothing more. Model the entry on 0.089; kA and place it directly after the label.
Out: 2.75; kA
